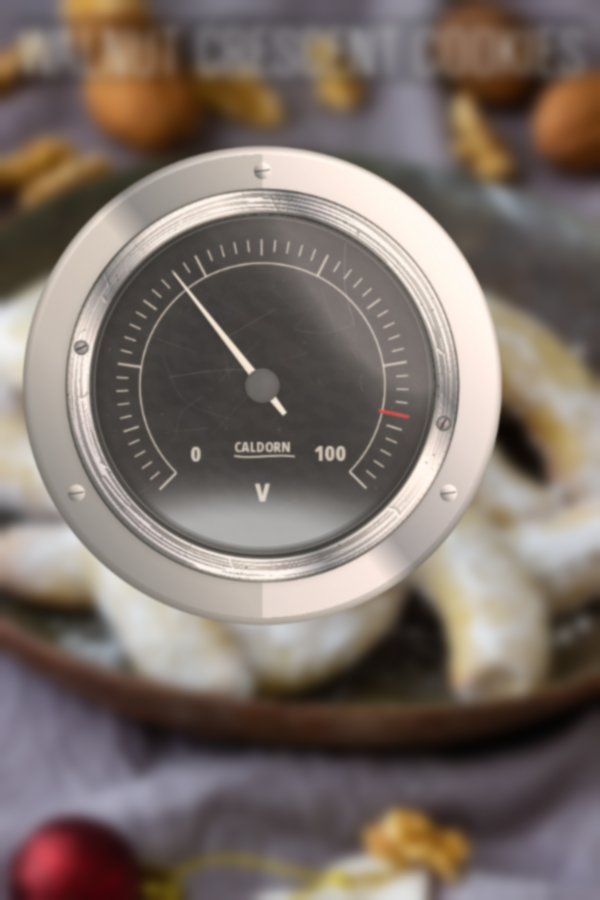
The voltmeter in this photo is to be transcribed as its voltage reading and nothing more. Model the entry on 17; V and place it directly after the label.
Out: 36; V
